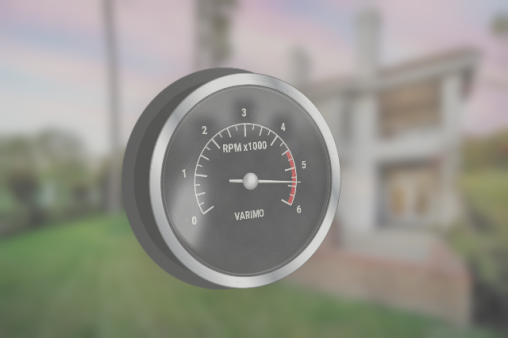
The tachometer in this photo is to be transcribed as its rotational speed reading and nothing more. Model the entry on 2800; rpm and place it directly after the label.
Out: 5375; rpm
